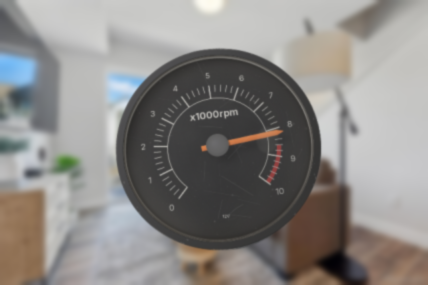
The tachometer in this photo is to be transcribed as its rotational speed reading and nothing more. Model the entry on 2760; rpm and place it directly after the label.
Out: 8200; rpm
